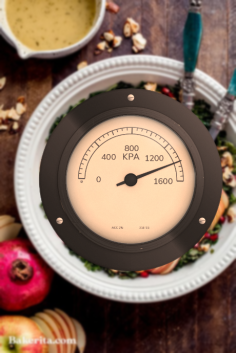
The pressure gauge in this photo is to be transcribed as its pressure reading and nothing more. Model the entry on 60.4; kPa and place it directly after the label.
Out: 1400; kPa
